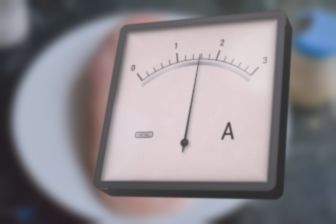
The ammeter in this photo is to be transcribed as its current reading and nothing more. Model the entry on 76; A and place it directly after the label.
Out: 1.6; A
